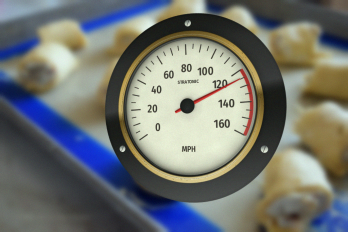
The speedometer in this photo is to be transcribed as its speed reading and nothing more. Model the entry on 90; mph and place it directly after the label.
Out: 125; mph
